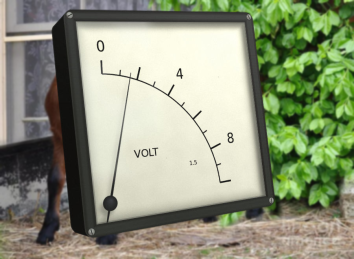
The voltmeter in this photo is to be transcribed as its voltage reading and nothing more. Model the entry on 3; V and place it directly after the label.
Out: 1.5; V
